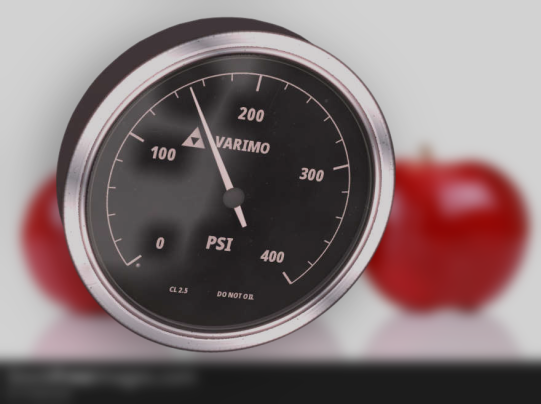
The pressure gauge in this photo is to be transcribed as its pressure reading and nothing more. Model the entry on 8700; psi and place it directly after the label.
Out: 150; psi
